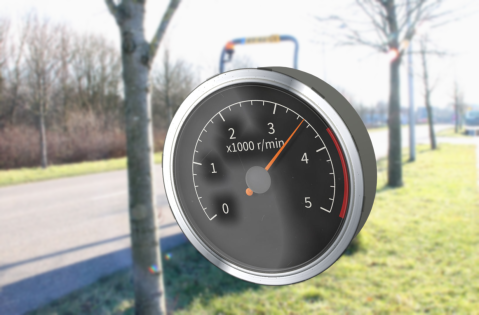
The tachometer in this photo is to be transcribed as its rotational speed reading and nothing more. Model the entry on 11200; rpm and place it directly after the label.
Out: 3500; rpm
